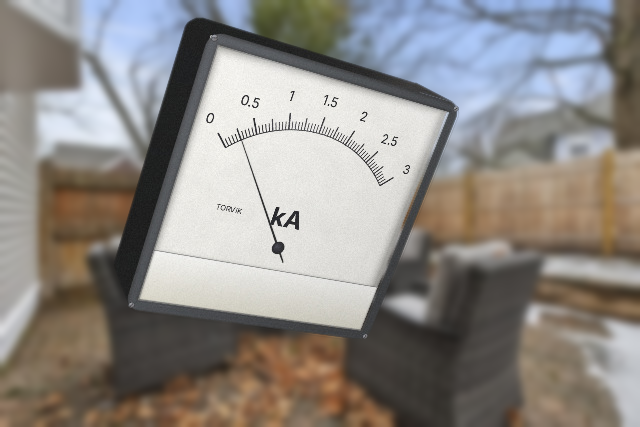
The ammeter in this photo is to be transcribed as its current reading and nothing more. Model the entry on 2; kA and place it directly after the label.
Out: 0.25; kA
